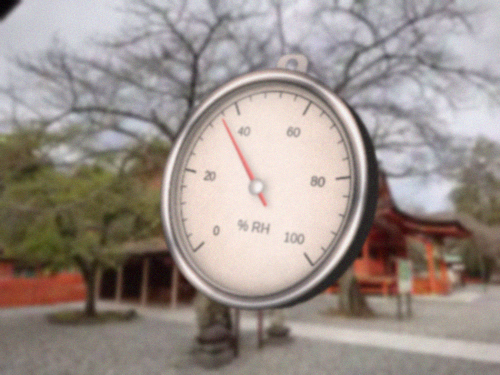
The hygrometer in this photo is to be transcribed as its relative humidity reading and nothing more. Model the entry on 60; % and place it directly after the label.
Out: 36; %
